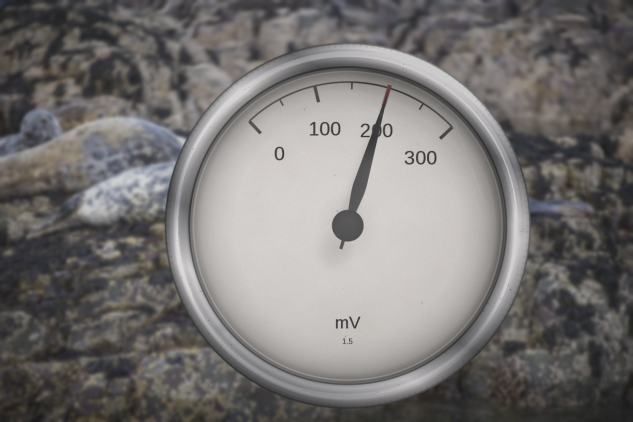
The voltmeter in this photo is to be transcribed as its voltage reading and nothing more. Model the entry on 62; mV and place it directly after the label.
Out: 200; mV
